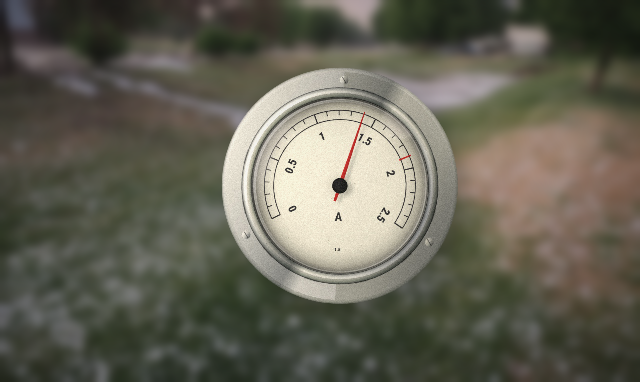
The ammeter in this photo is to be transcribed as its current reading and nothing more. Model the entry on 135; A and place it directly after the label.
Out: 1.4; A
